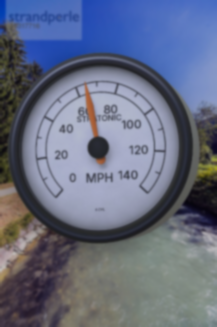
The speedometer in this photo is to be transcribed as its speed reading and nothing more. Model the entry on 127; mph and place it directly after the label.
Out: 65; mph
